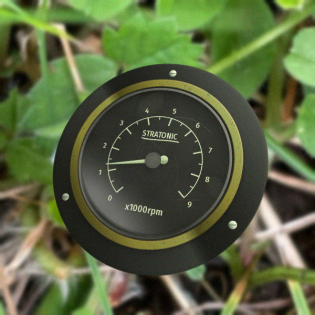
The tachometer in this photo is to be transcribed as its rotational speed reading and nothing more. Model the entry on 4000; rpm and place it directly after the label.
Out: 1250; rpm
